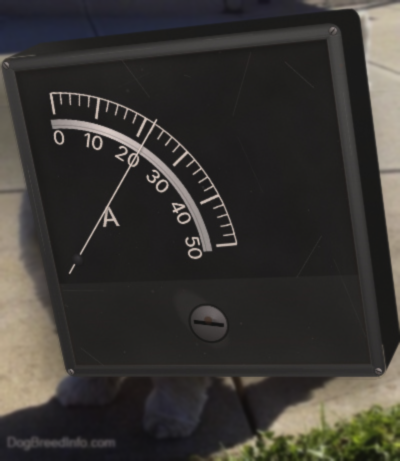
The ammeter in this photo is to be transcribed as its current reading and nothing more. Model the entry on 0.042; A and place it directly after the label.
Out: 22; A
